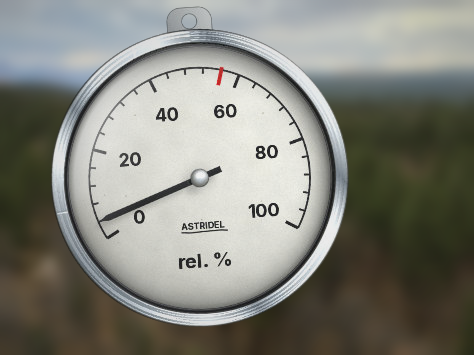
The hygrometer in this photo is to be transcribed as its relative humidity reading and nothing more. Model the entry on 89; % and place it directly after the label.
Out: 4; %
